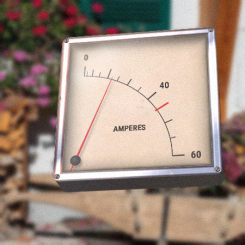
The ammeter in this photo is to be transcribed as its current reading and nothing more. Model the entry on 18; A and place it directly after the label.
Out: 22.5; A
